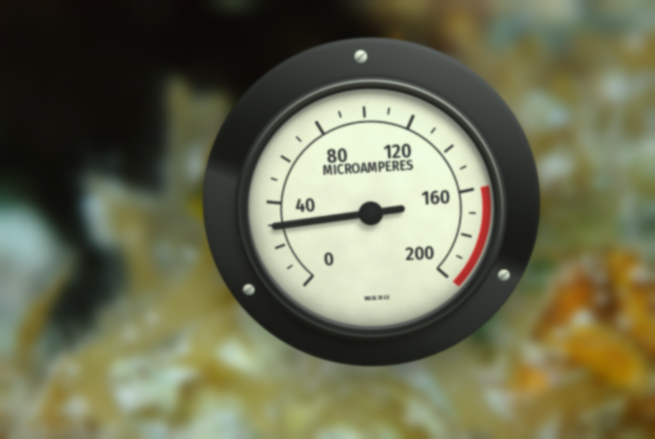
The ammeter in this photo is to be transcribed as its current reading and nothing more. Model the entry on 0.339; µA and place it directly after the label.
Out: 30; µA
